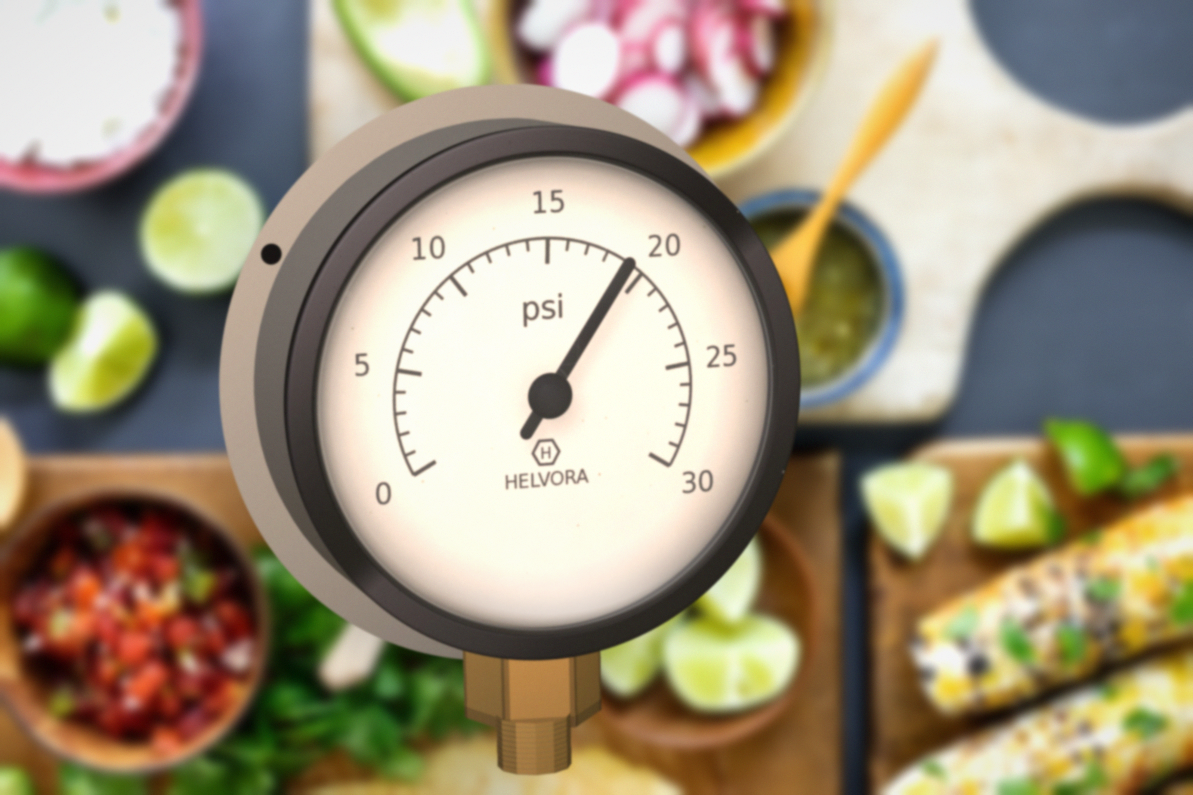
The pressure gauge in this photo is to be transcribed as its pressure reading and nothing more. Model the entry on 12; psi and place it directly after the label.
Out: 19; psi
